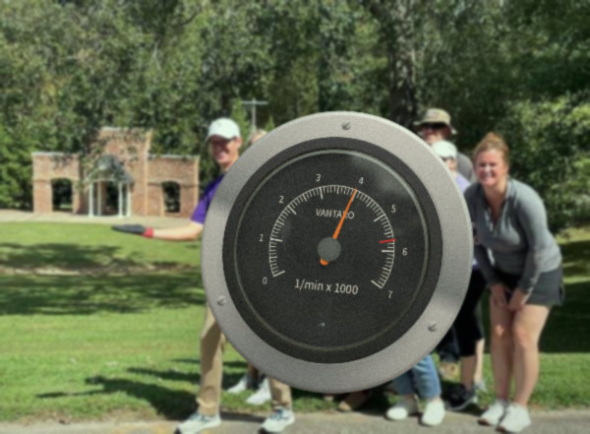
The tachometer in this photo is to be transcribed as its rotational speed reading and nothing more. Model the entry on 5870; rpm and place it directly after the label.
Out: 4000; rpm
